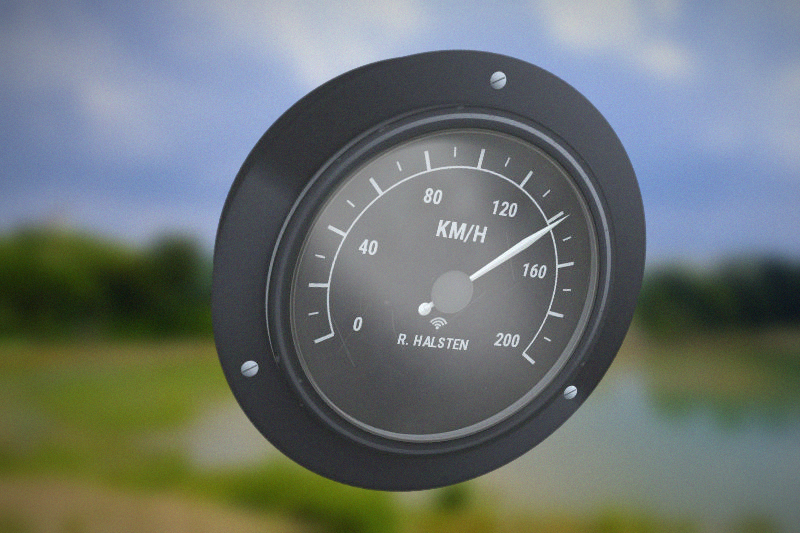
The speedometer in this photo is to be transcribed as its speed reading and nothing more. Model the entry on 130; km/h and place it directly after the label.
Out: 140; km/h
